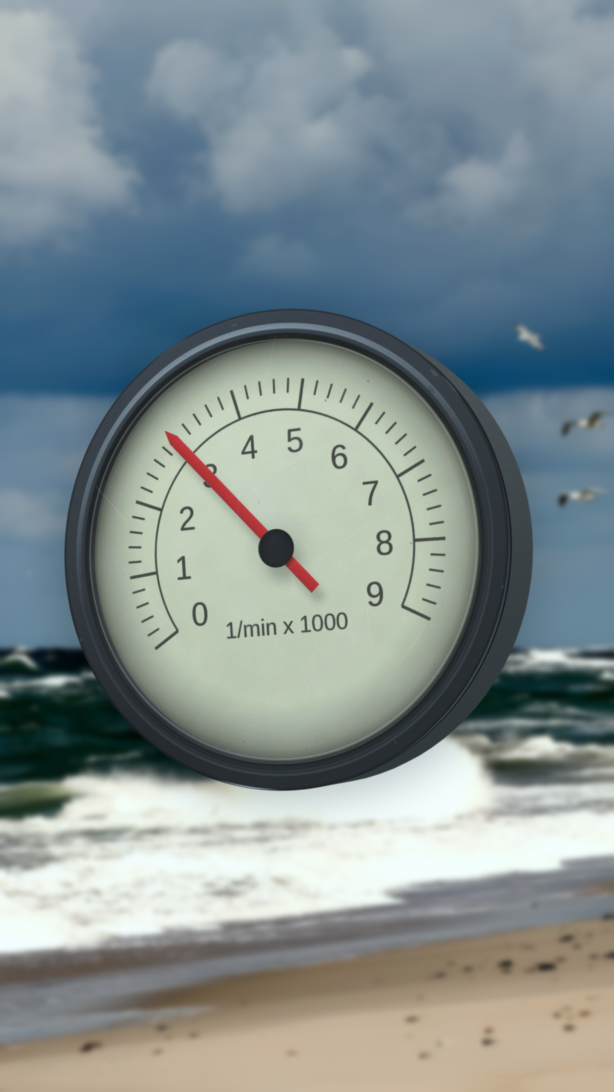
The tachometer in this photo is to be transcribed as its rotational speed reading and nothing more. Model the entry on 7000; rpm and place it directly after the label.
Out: 3000; rpm
